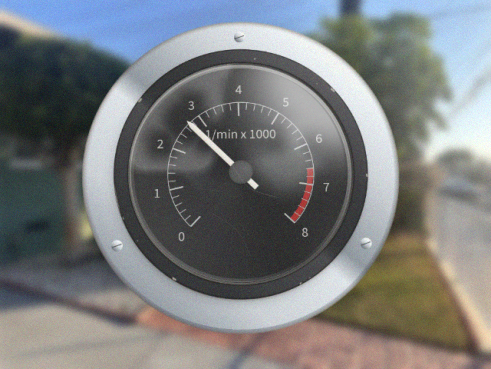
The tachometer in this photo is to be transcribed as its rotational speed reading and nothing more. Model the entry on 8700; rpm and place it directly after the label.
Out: 2700; rpm
